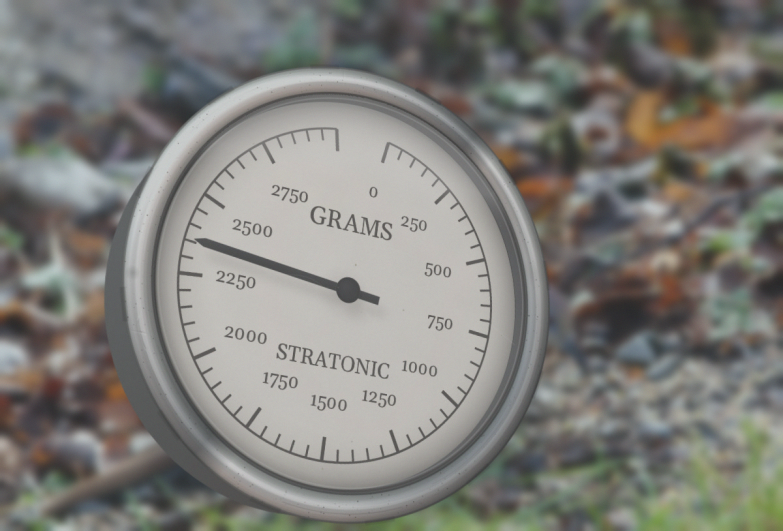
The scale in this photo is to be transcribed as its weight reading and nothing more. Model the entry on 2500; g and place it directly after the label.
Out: 2350; g
